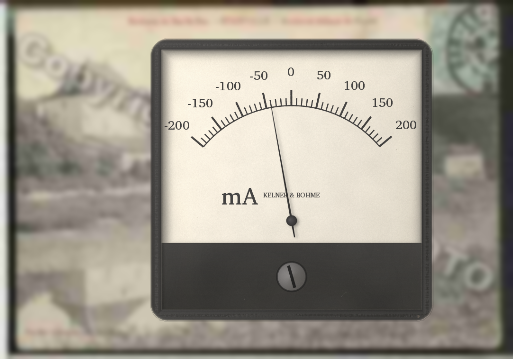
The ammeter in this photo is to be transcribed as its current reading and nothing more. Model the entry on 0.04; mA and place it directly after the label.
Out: -40; mA
